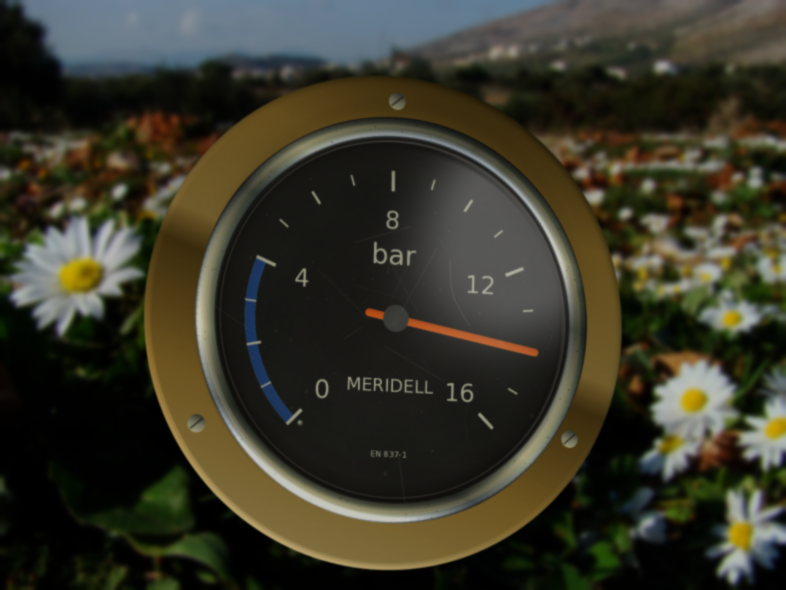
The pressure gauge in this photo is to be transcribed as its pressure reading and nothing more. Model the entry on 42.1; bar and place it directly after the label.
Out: 14; bar
